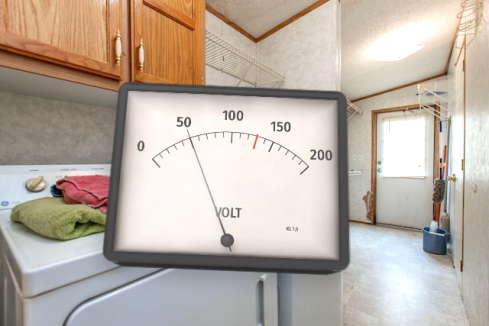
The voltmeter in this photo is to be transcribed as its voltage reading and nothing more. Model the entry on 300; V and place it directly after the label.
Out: 50; V
